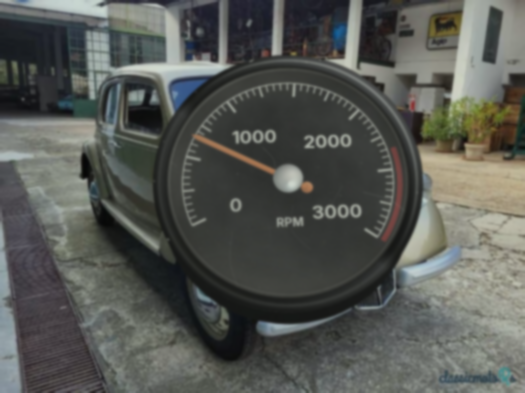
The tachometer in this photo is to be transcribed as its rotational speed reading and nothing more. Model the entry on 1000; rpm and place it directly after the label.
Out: 650; rpm
